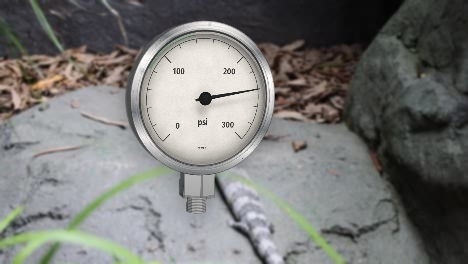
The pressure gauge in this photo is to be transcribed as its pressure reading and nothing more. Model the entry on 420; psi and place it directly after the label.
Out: 240; psi
